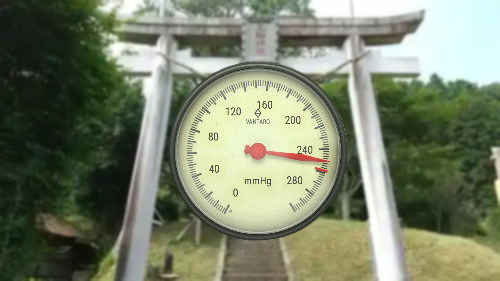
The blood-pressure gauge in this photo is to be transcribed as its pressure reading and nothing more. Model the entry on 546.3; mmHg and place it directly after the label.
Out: 250; mmHg
